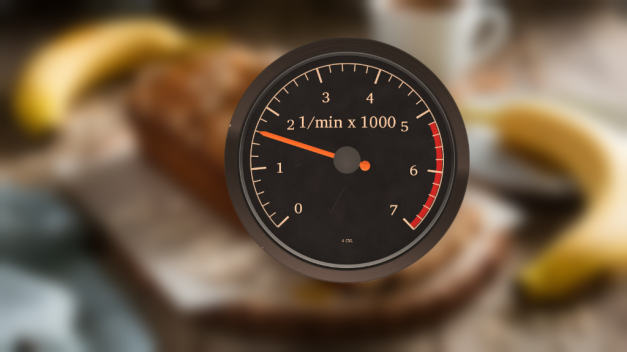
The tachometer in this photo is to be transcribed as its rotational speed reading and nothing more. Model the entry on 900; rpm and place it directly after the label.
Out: 1600; rpm
